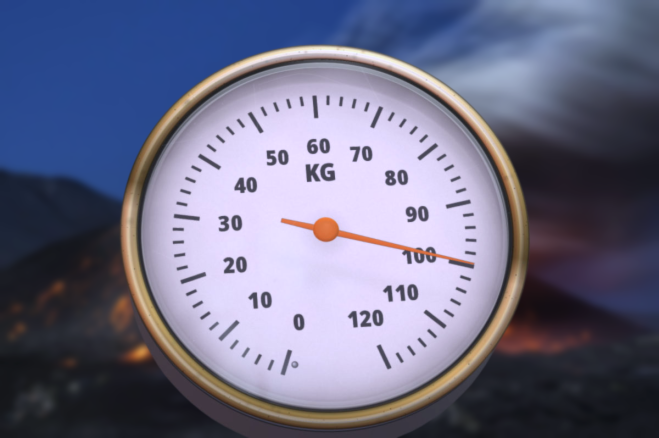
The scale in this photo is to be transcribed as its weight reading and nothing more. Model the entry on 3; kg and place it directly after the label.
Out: 100; kg
